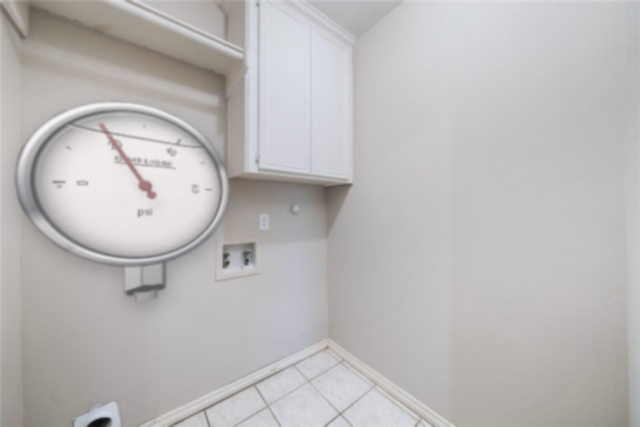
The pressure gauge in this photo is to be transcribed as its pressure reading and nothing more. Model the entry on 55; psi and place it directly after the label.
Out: 20; psi
